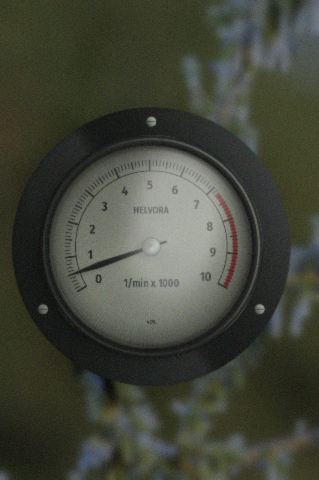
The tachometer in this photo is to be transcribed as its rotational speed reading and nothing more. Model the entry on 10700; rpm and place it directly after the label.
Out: 500; rpm
